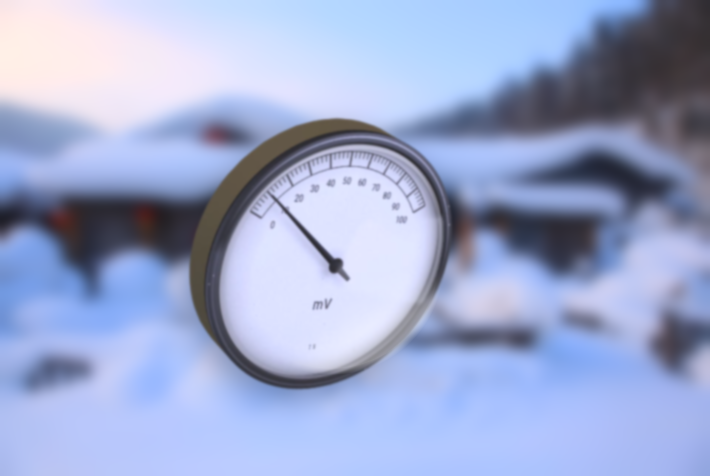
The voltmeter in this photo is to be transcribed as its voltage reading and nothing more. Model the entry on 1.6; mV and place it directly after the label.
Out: 10; mV
